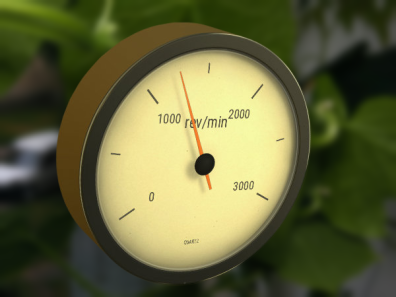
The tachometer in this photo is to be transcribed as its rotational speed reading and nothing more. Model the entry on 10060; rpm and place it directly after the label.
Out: 1250; rpm
